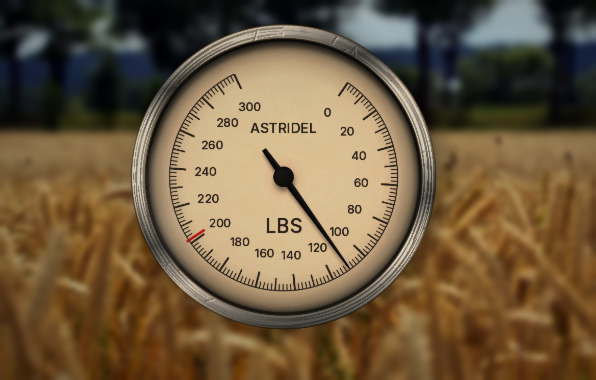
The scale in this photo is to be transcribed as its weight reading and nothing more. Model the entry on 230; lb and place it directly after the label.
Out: 110; lb
